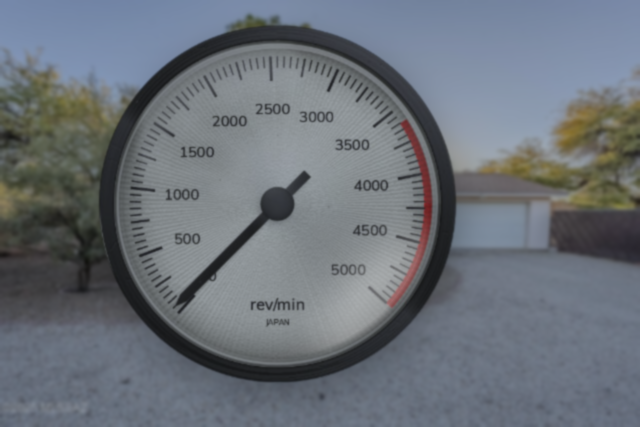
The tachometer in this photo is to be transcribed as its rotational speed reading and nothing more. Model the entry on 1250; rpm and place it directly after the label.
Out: 50; rpm
